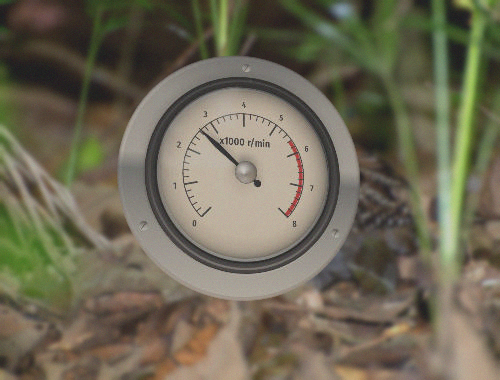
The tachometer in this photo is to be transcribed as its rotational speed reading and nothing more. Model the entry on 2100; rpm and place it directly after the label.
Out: 2600; rpm
